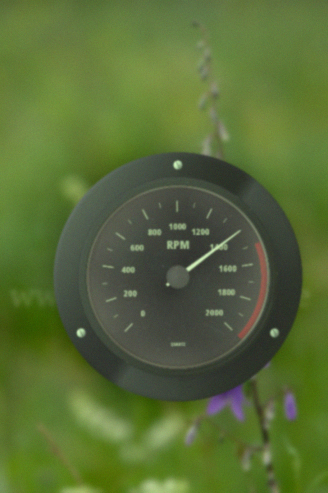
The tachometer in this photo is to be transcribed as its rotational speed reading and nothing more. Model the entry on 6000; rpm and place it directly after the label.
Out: 1400; rpm
